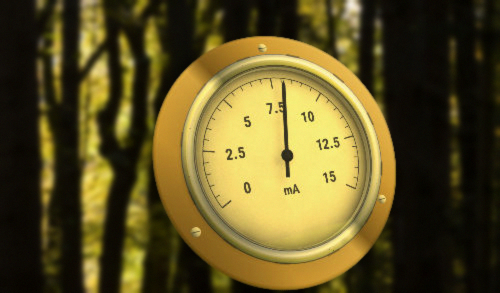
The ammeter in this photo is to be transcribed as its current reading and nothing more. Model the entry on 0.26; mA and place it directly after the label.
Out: 8; mA
